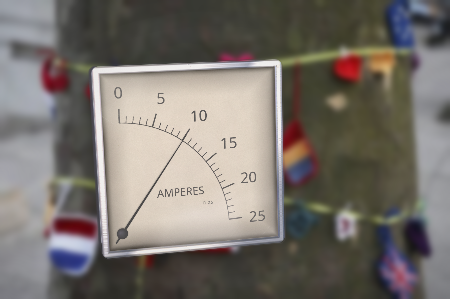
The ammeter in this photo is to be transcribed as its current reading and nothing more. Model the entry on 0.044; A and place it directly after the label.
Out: 10; A
